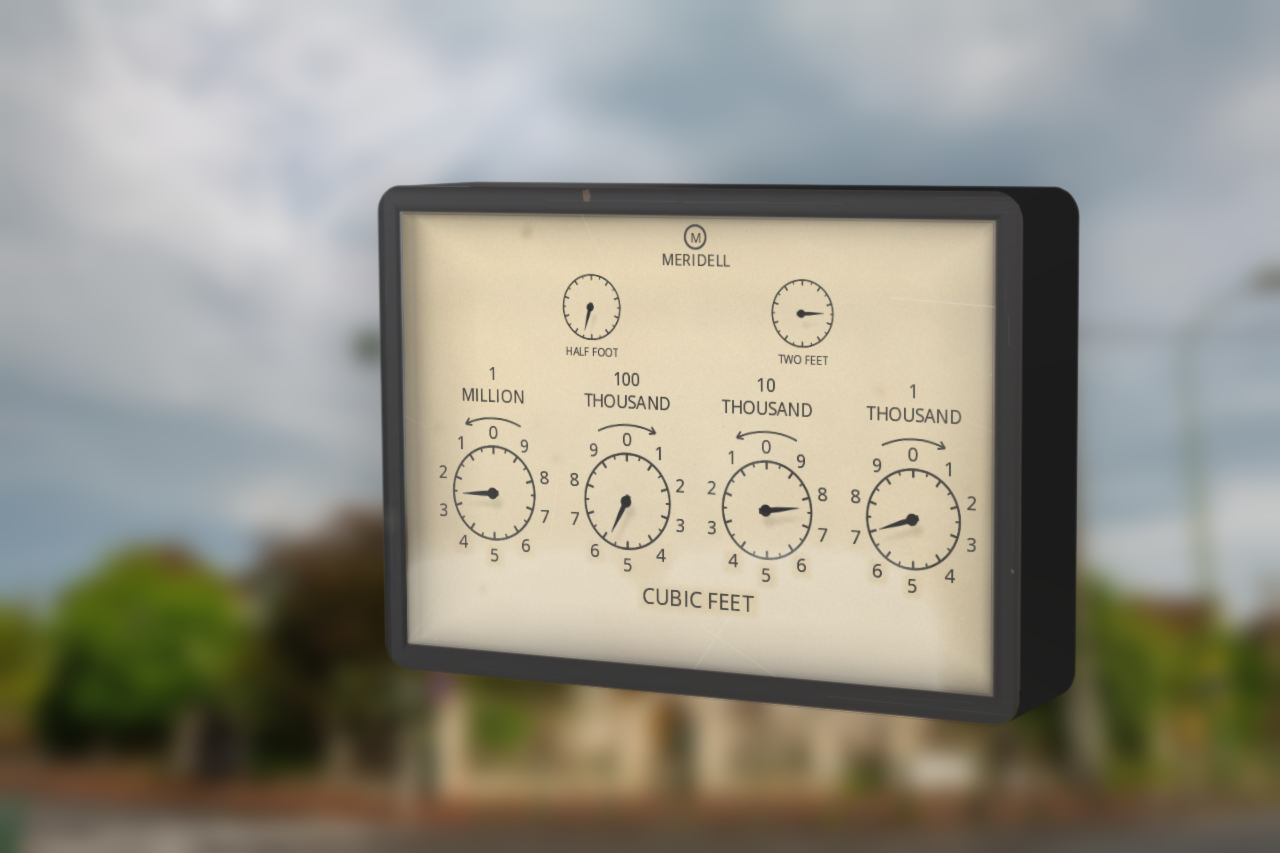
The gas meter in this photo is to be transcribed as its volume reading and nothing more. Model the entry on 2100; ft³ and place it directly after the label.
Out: 257700; ft³
